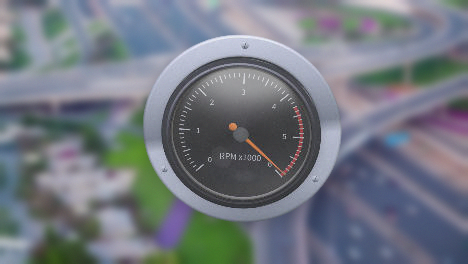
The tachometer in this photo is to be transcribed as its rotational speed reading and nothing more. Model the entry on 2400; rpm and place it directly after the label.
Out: 5900; rpm
